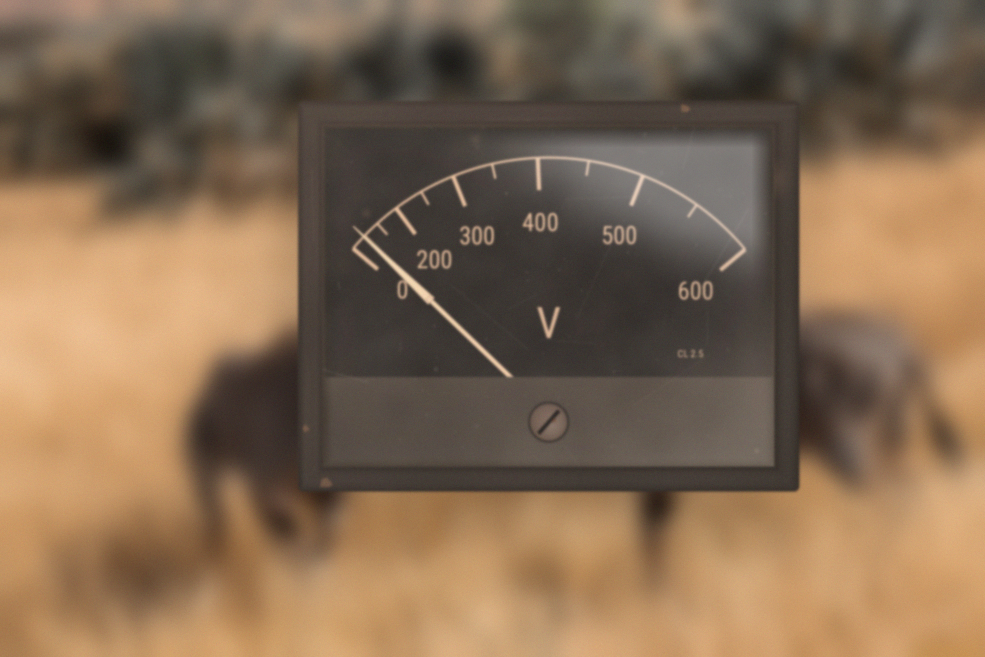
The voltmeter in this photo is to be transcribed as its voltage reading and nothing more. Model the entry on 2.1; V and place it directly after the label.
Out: 100; V
